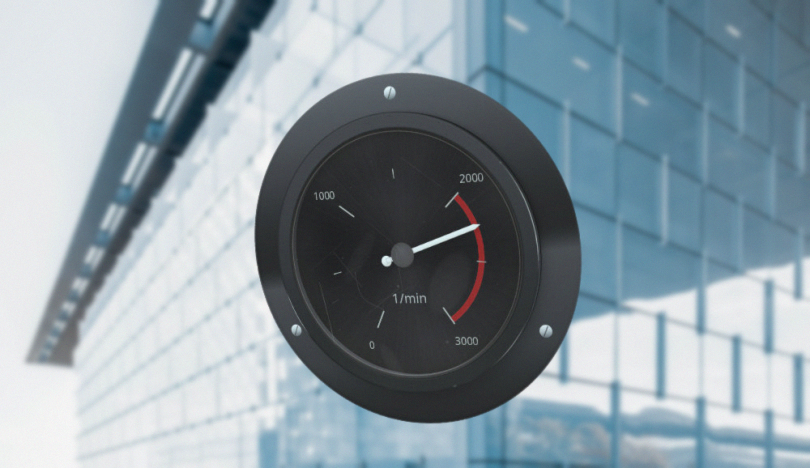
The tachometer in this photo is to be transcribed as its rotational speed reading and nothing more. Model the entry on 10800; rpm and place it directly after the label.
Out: 2250; rpm
